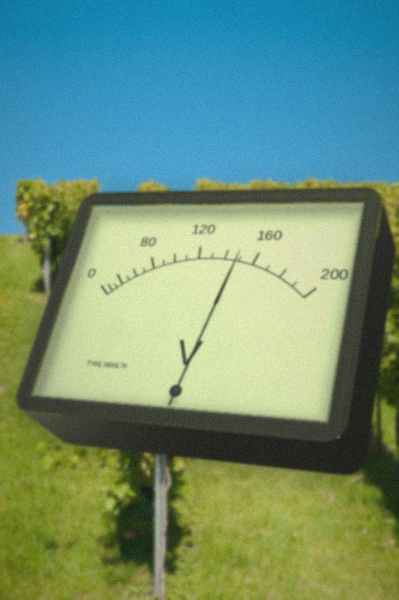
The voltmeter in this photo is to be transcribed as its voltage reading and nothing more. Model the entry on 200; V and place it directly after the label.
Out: 150; V
